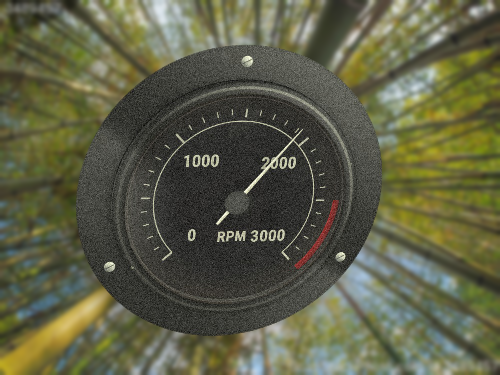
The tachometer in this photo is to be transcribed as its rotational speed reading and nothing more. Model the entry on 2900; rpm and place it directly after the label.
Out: 1900; rpm
